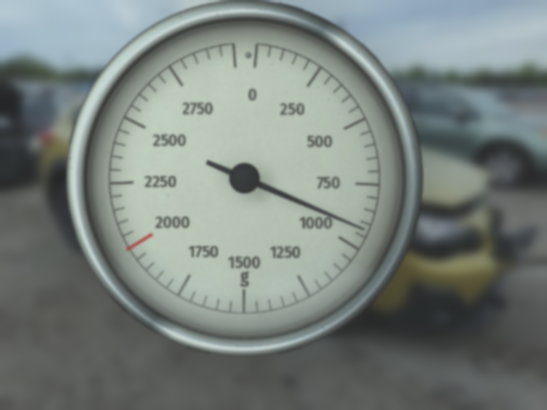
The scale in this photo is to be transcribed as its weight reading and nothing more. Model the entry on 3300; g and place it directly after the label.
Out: 925; g
